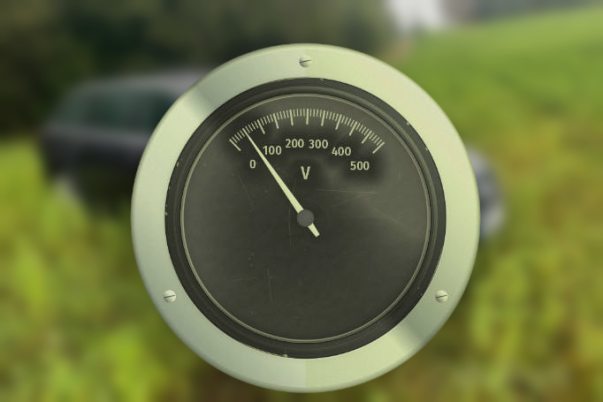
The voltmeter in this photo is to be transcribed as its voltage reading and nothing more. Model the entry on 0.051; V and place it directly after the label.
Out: 50; V
